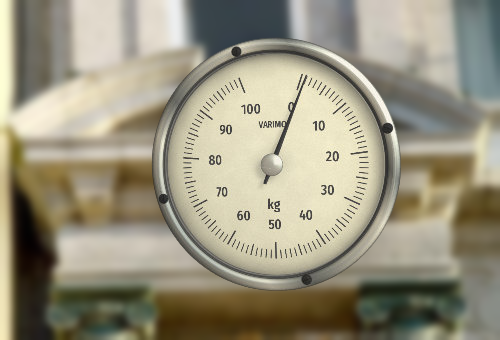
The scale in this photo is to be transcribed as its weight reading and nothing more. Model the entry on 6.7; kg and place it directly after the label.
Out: 1; kg
